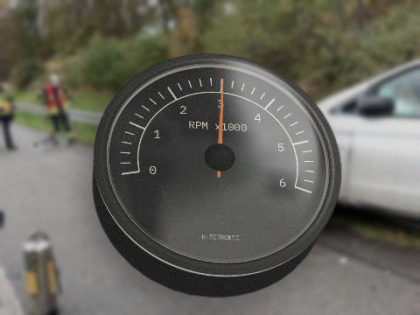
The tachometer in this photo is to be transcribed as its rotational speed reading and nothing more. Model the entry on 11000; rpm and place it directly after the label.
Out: 3000; rpm
